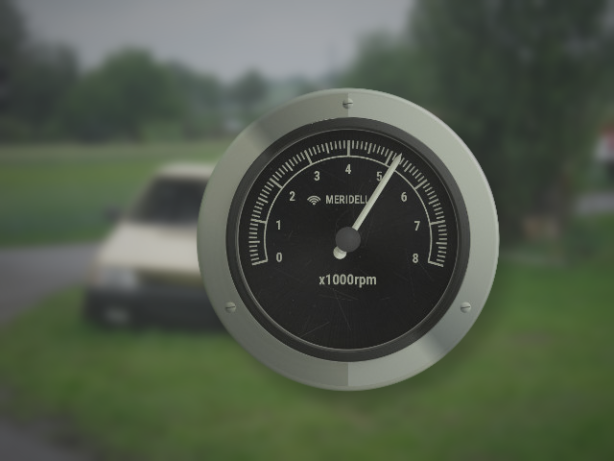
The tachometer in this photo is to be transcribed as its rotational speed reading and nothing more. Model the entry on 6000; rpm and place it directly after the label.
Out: 5200; rpm
